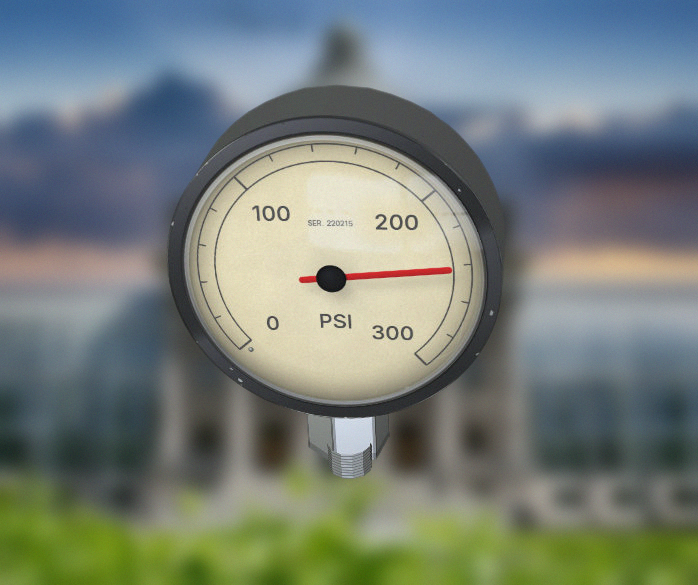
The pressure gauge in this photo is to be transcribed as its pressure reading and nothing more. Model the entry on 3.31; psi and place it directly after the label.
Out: 240; psi
